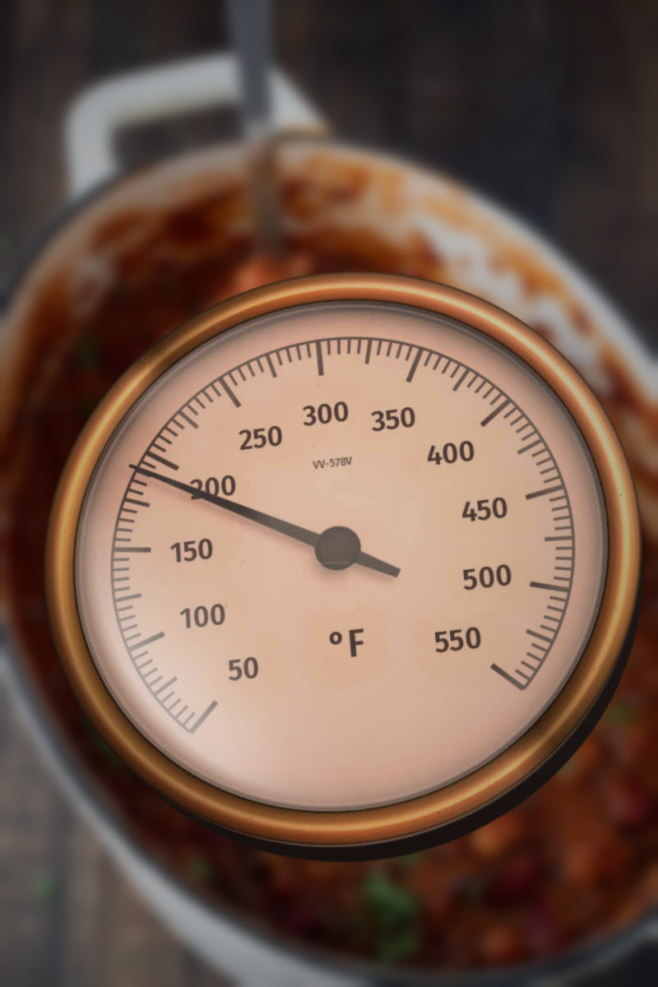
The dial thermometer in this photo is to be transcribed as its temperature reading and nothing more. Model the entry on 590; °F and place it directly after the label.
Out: 190; °F
